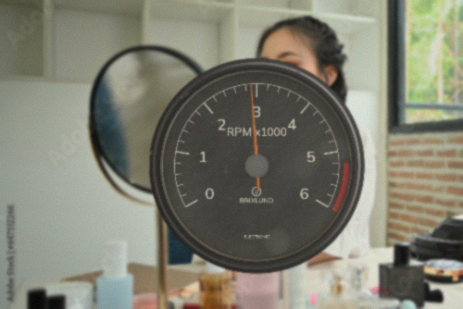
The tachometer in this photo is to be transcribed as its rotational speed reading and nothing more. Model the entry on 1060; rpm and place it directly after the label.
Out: 2900; rpm
